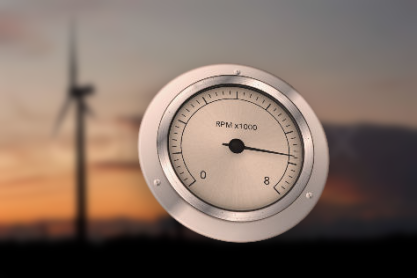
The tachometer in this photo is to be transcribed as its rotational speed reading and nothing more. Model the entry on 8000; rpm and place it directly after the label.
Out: 6800; rpm
